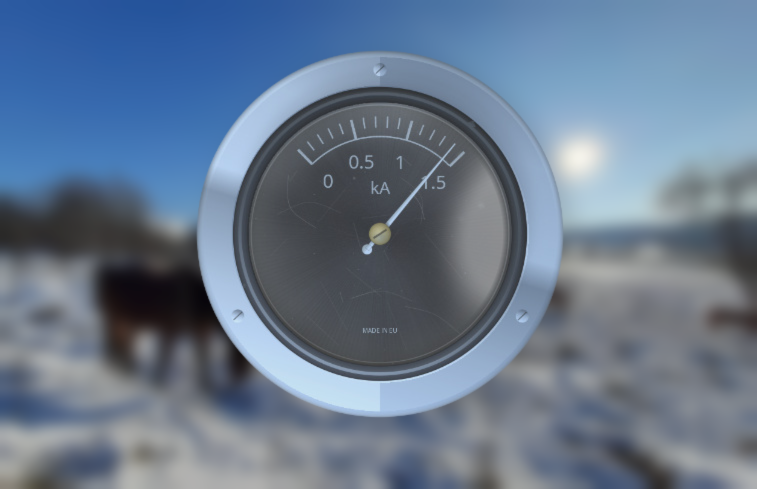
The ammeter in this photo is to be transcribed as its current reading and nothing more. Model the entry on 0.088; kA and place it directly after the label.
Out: 1.4; kA
